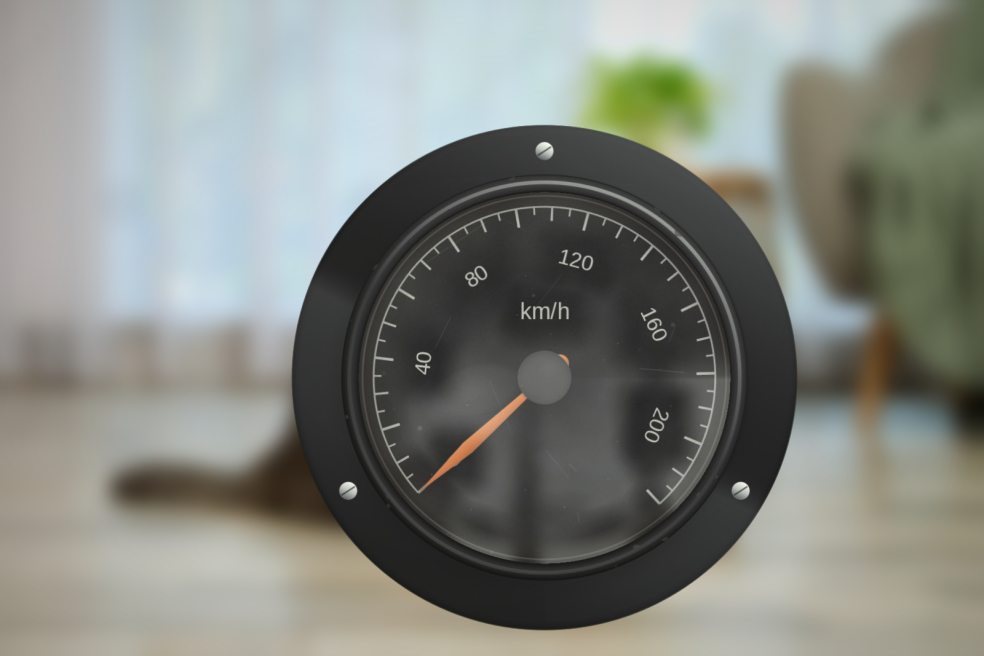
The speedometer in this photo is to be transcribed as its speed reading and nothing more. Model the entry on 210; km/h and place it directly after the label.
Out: 0; km/h
